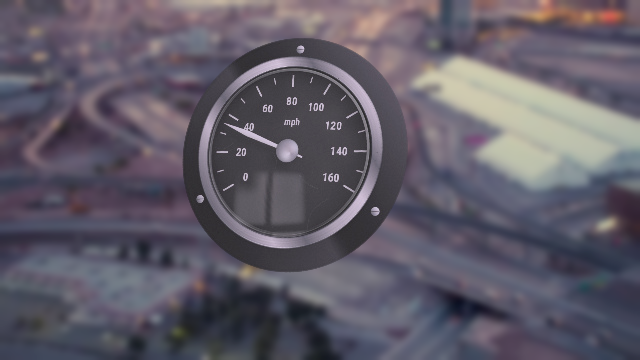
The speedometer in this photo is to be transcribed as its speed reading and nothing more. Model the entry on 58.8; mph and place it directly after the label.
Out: 35; mph
